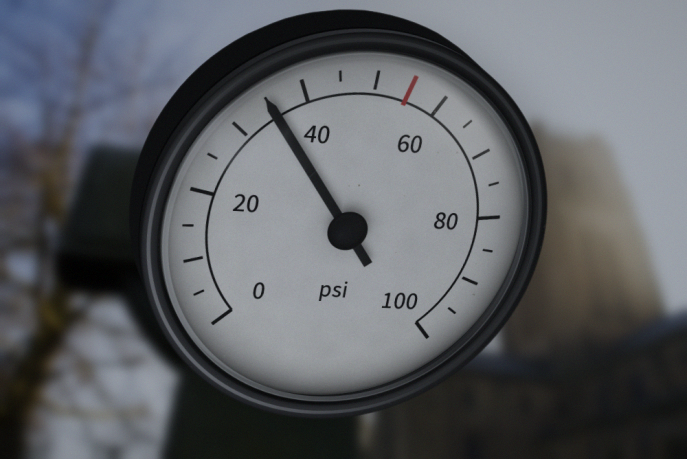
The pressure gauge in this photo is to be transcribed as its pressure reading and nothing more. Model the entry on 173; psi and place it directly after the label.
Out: 35; psi
